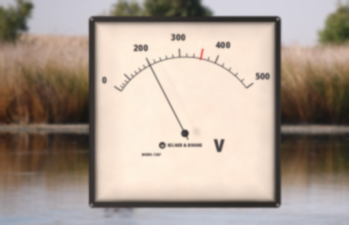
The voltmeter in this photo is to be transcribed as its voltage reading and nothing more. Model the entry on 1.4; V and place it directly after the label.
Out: 200; V
